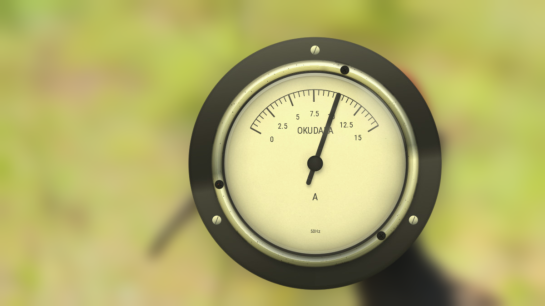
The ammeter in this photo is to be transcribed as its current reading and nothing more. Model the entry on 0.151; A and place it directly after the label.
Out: 10; A
